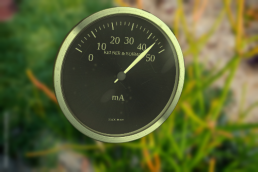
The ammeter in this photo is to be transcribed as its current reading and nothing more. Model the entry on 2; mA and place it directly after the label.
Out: 44; mA
